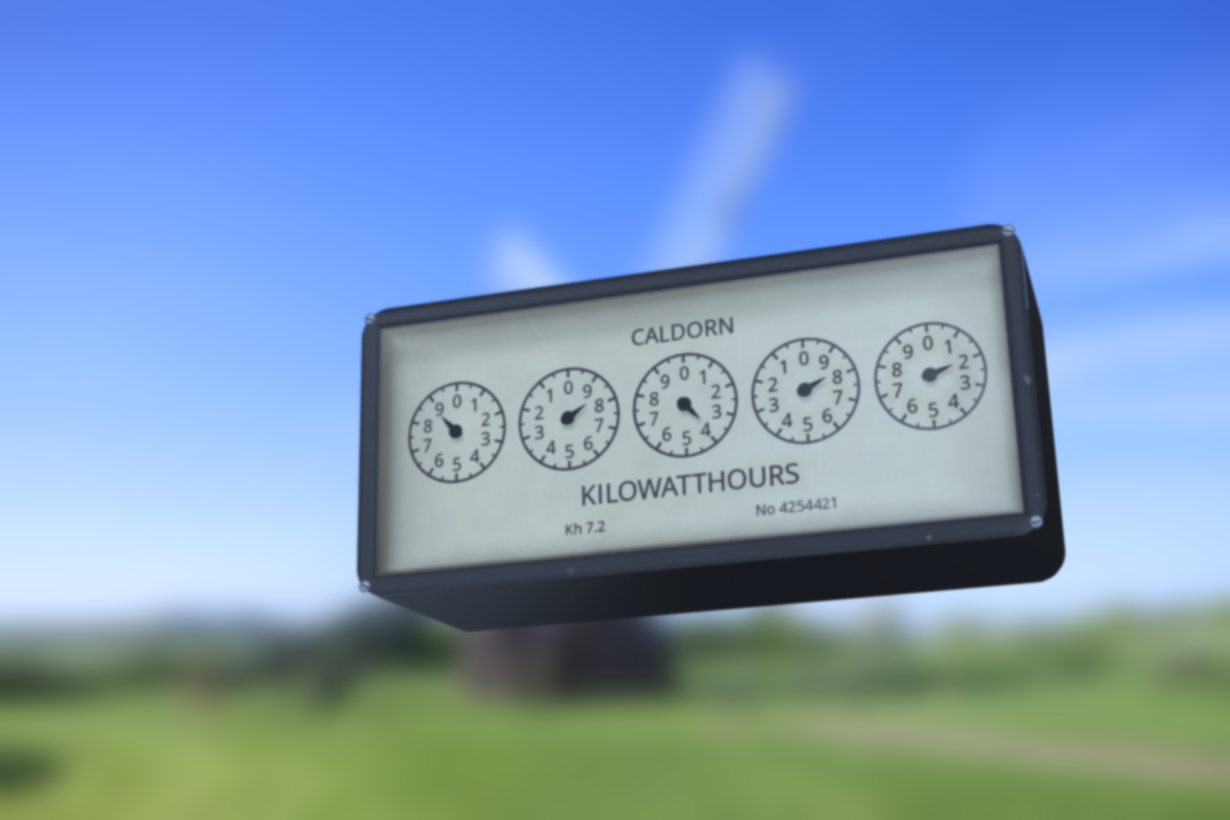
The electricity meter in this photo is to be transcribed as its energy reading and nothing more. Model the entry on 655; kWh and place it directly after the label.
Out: 88382; kWh
